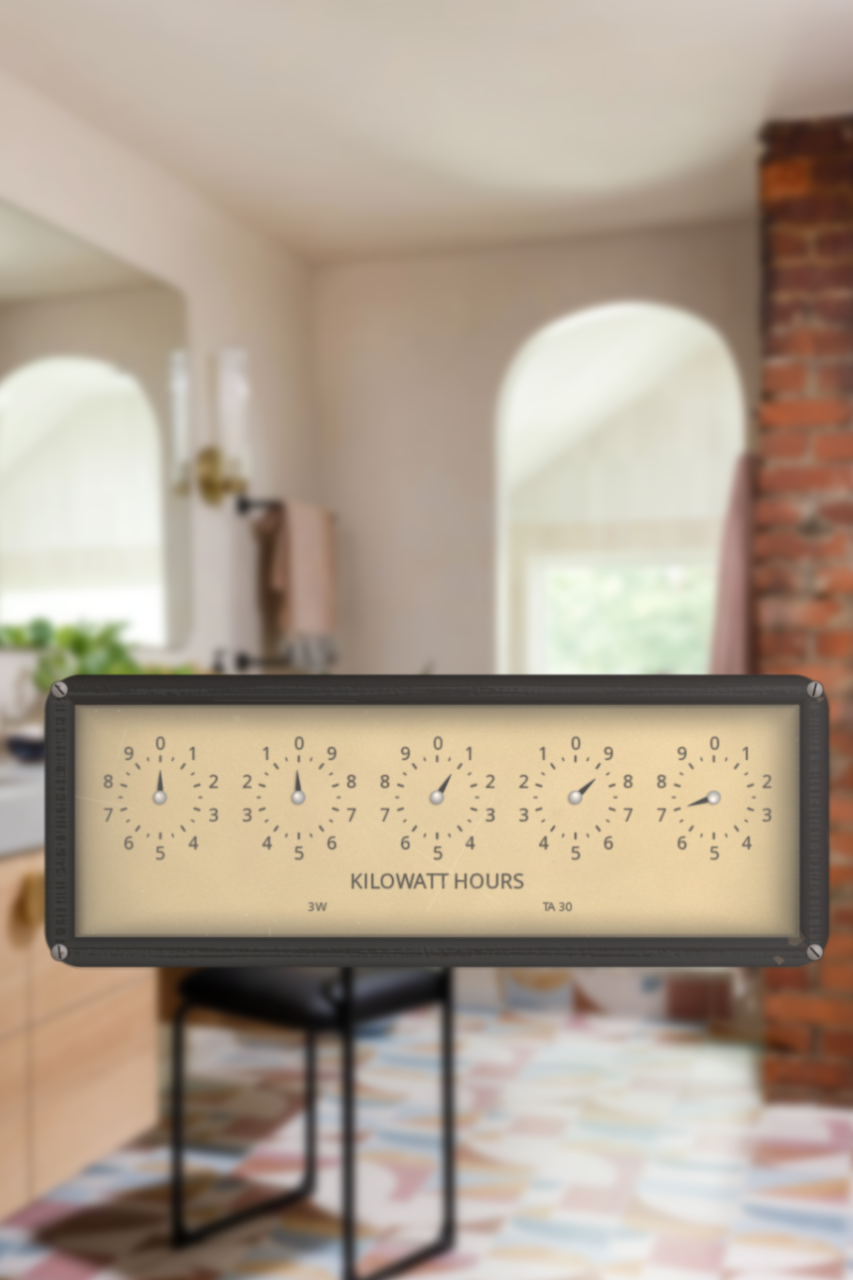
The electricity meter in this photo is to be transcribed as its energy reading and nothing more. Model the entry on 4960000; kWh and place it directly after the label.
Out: 87; kWh
